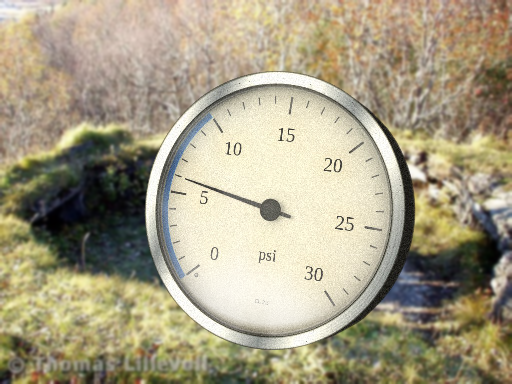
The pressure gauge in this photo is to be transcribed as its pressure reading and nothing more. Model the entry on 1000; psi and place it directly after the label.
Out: 6; psi
